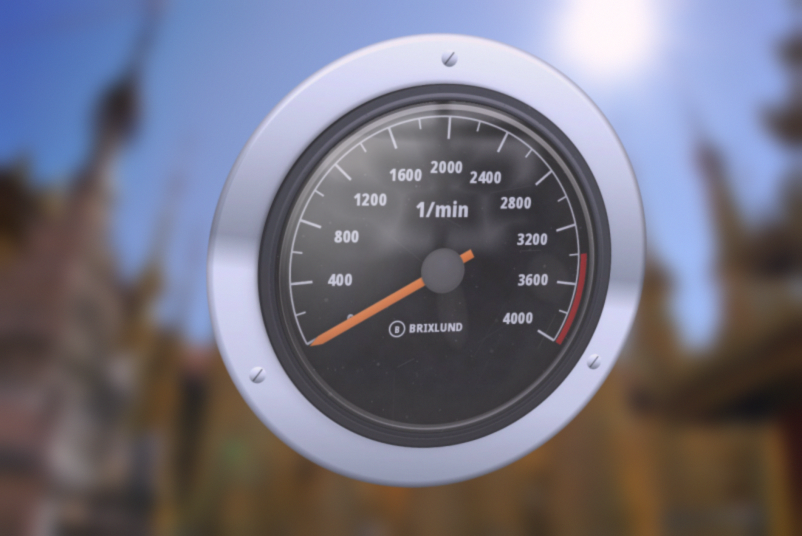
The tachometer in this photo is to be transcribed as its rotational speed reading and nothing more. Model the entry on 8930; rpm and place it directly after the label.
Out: 0; rpm
